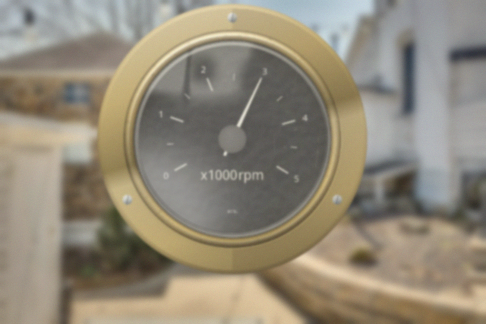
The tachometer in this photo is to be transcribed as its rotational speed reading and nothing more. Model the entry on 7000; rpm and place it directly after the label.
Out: 3000; rpm
